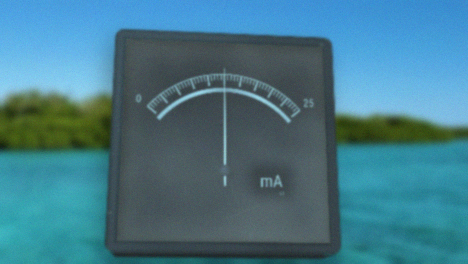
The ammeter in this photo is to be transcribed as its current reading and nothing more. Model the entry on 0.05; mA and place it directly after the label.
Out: 12.5; mA
